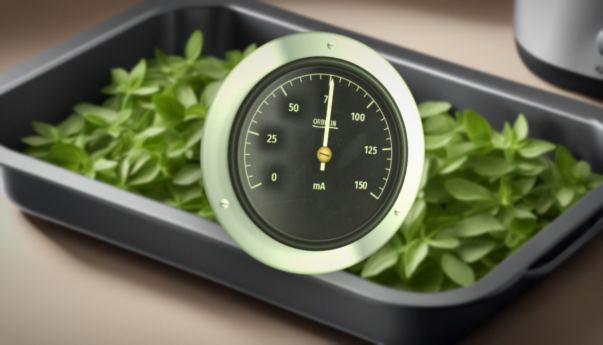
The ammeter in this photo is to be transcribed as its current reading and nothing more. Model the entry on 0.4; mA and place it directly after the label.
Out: 75; mA
